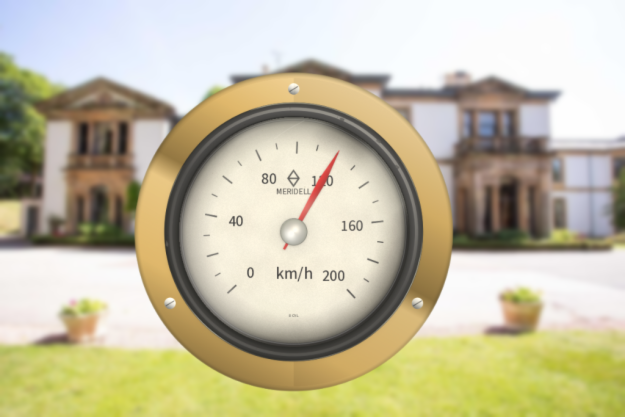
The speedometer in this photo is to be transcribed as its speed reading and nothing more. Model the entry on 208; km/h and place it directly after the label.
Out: 120; km/h
